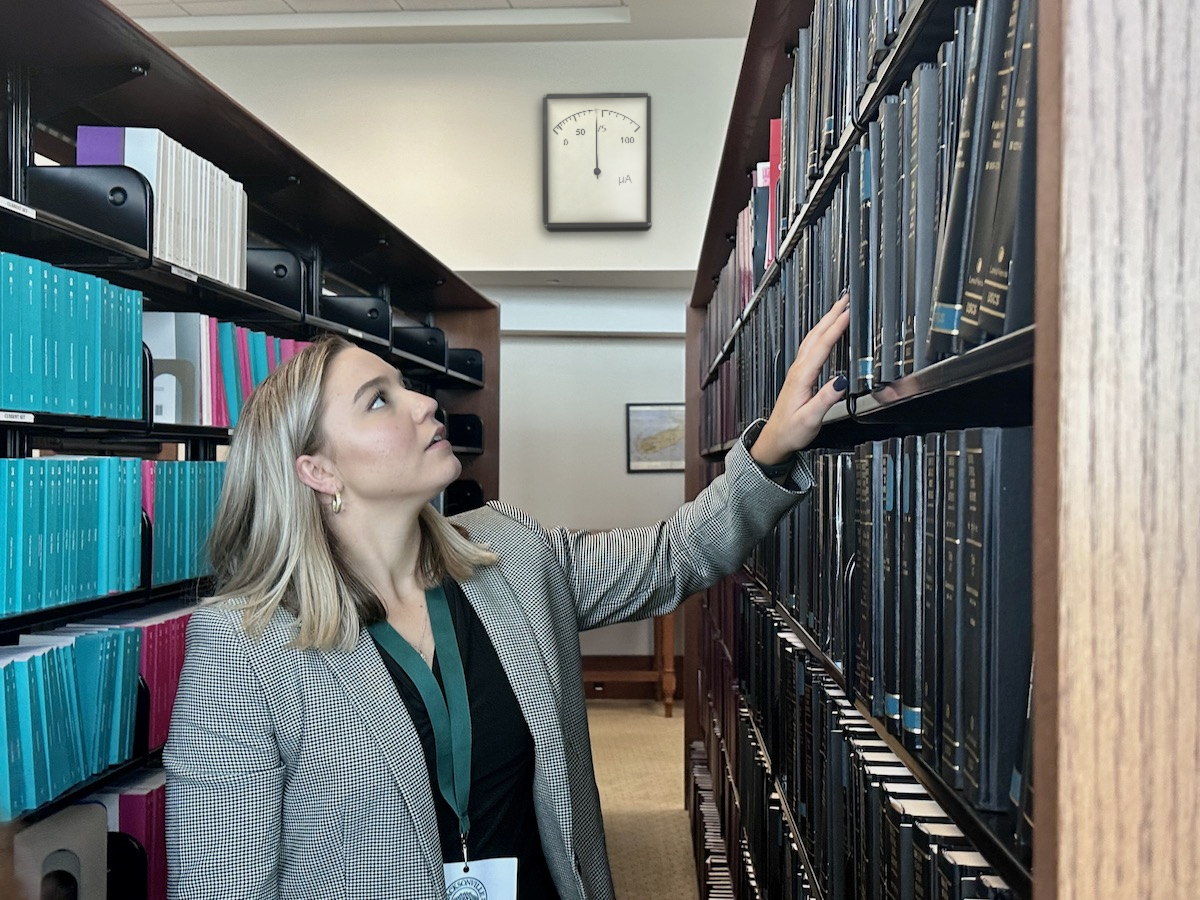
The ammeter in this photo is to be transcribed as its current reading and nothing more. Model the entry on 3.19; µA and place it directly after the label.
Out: 70; µA
